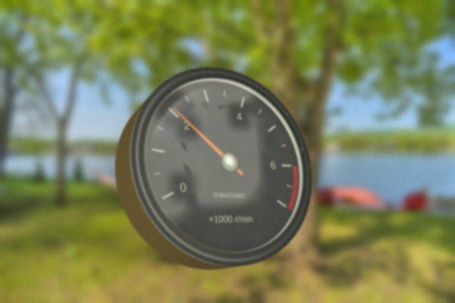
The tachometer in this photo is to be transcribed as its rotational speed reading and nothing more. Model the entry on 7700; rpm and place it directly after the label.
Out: 2000; rpm
